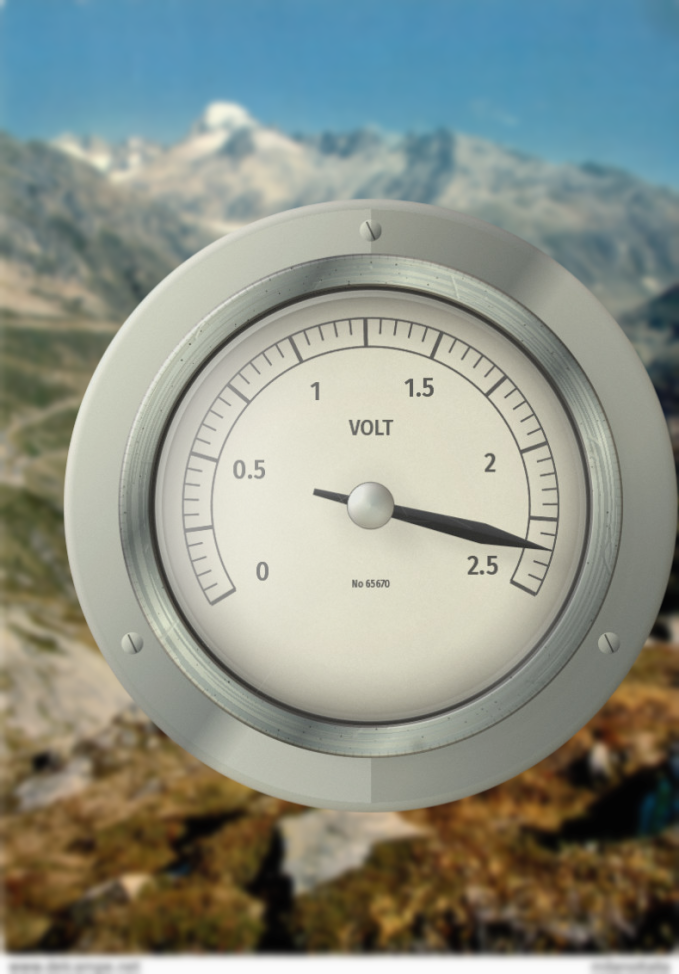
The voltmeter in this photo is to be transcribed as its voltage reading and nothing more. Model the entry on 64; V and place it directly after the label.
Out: 2.35; V
